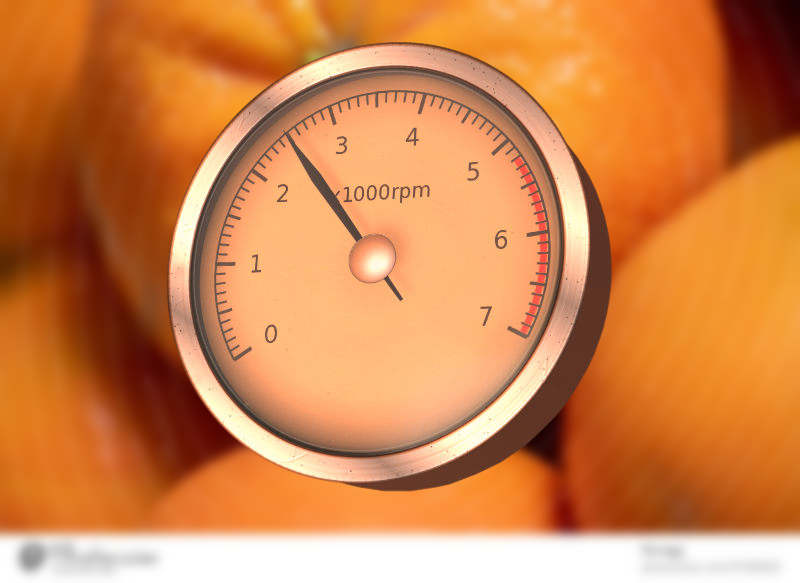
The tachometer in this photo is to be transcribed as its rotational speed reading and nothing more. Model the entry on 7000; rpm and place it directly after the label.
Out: 2500; rpm
